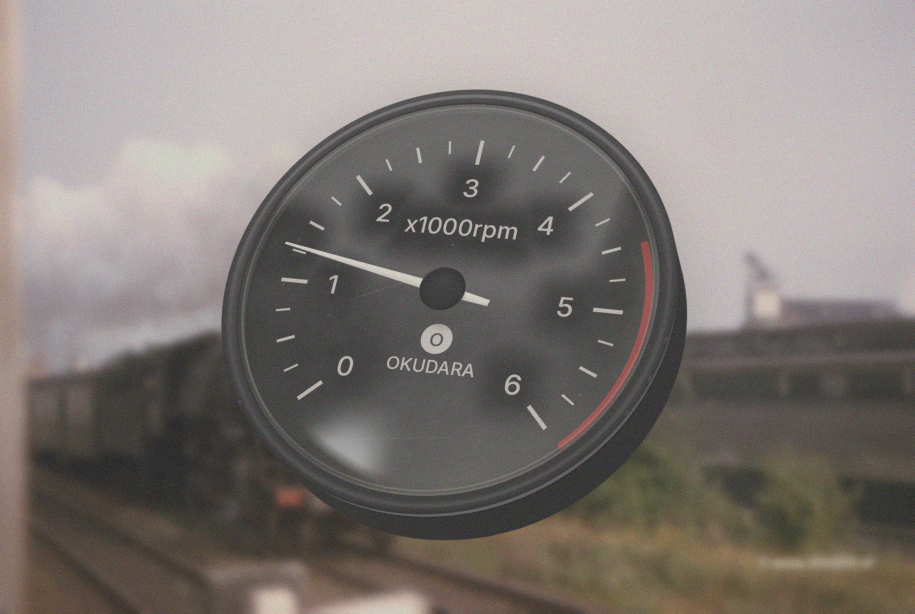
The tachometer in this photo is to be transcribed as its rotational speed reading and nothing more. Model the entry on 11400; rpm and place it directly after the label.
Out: 1250; rpm
